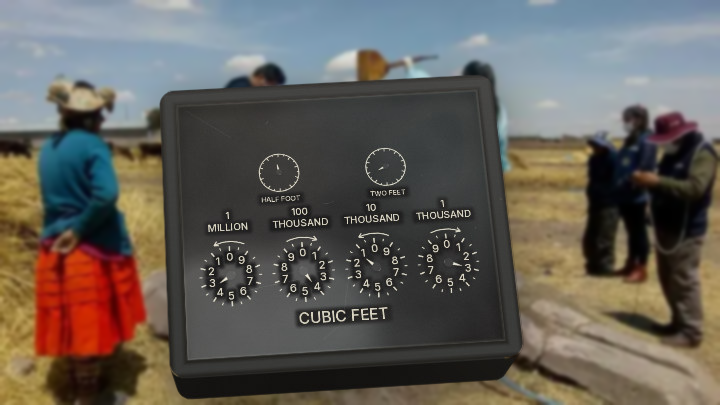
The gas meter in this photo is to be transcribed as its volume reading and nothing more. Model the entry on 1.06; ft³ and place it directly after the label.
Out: 341300; ft³
